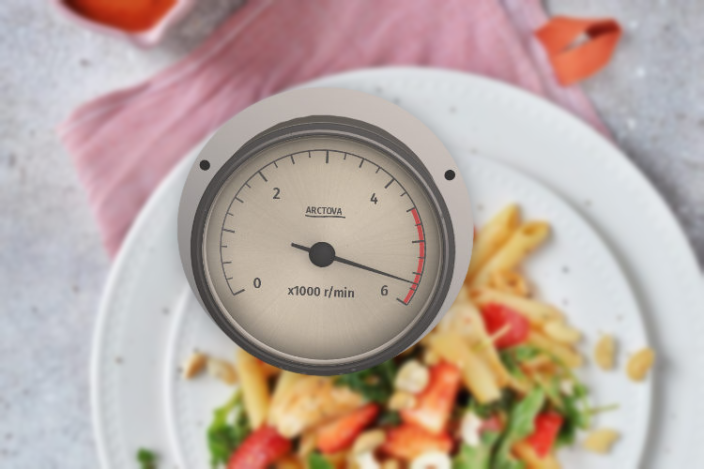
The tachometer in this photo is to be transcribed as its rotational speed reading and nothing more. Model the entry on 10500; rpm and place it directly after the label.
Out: 5625; rpm
